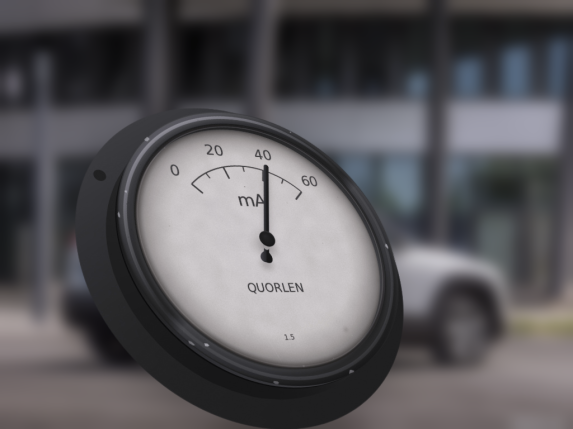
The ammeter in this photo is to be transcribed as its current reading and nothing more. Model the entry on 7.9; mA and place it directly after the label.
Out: 40; mA
